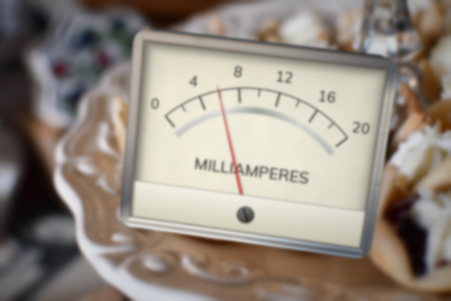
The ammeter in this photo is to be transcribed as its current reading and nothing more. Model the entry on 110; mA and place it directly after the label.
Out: 6; mA
